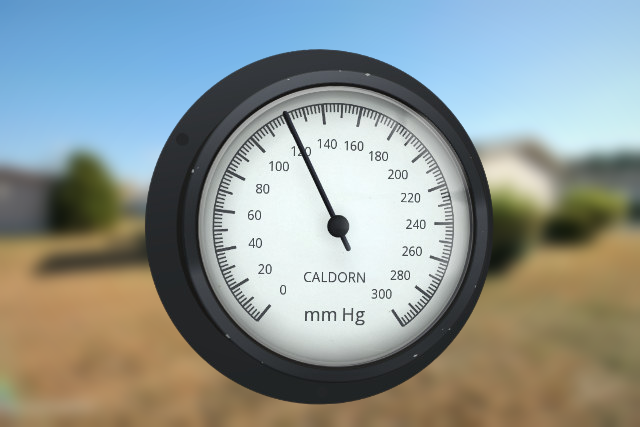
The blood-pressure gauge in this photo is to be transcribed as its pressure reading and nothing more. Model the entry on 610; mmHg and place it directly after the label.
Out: 120; mmHg
